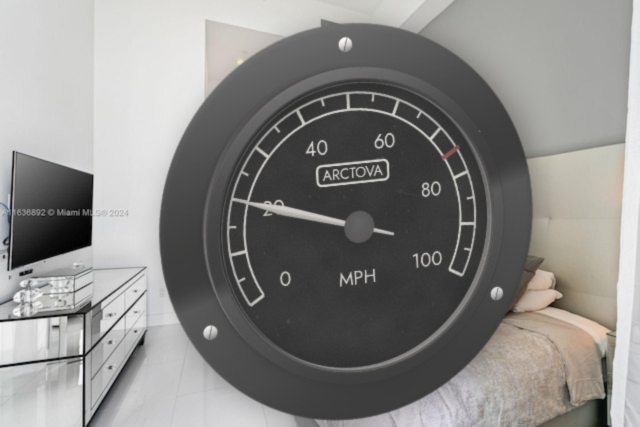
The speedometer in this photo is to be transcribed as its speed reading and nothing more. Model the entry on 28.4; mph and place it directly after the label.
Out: 20; mph
